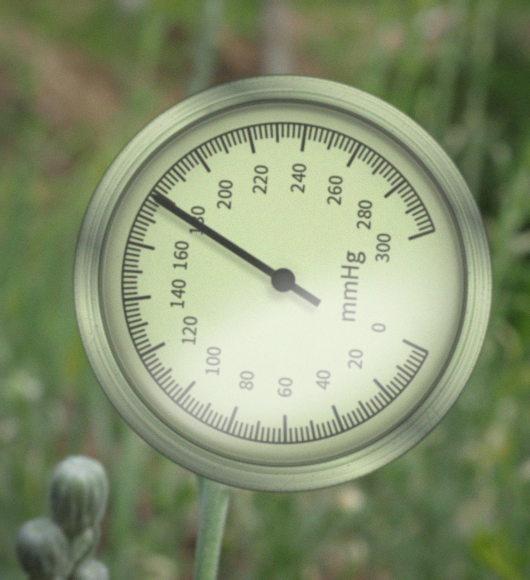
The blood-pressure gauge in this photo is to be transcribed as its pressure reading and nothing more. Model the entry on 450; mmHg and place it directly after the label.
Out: 178; mmHg
